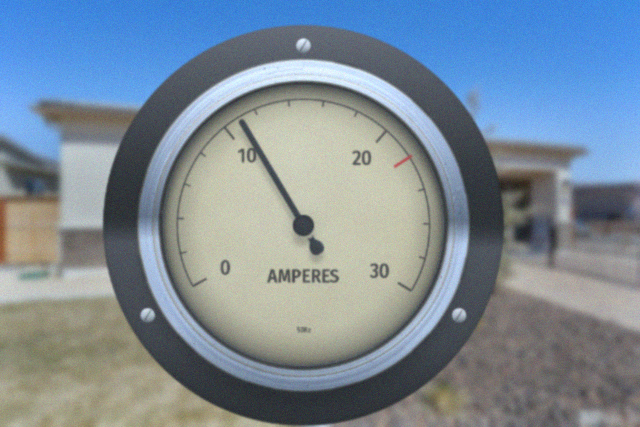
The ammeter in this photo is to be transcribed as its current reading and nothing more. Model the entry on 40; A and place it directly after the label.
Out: 11; A
